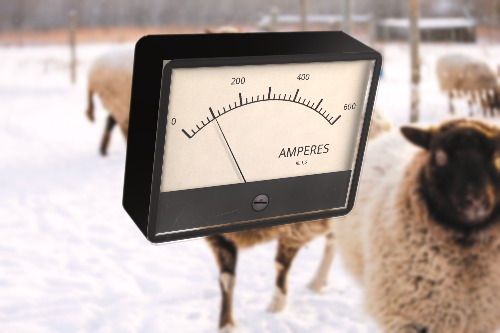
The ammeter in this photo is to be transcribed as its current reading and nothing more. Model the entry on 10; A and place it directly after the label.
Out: 100; A
